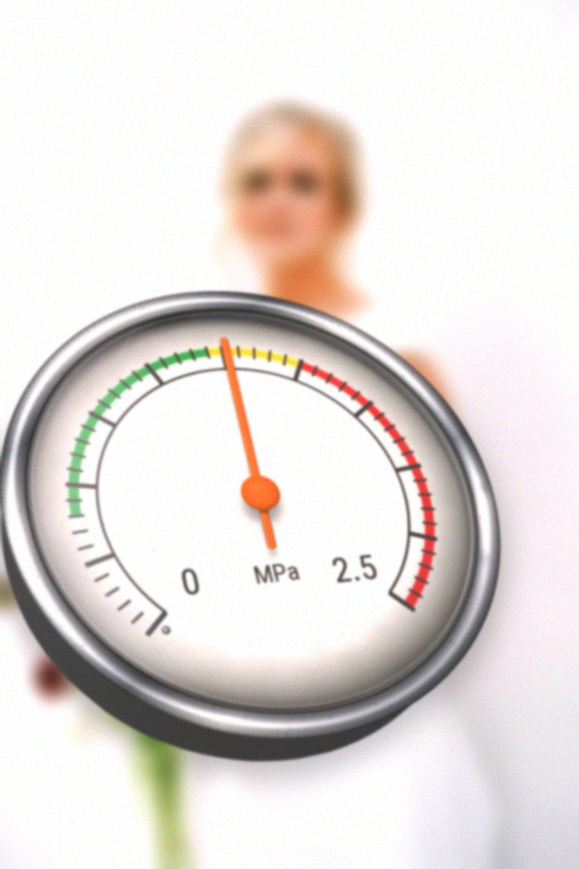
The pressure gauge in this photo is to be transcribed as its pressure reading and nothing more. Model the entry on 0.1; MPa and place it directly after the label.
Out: 1.25; MPa
